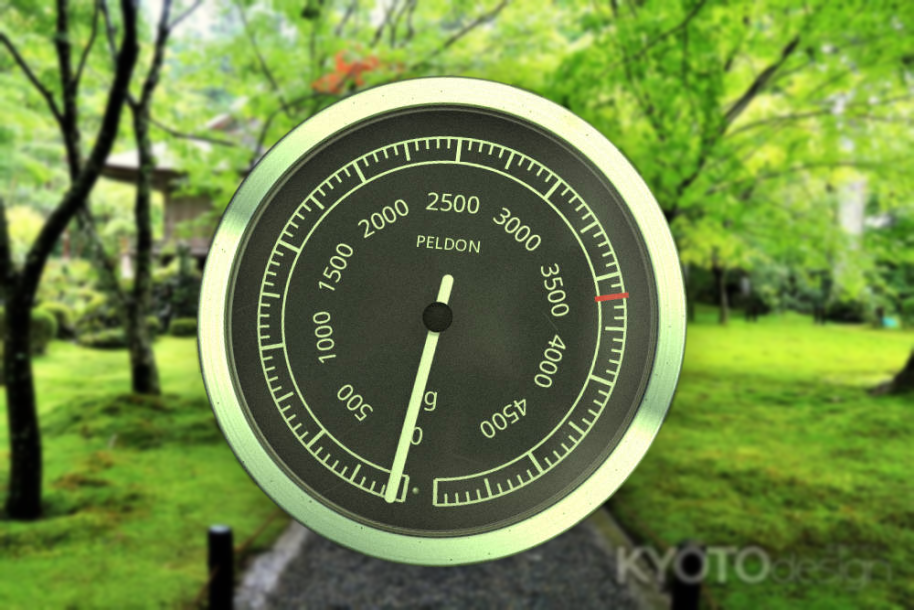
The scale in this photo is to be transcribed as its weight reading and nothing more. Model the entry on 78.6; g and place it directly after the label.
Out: 50; g
